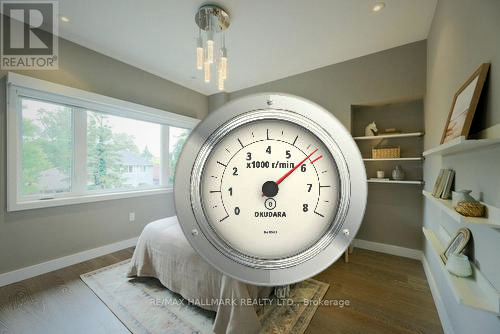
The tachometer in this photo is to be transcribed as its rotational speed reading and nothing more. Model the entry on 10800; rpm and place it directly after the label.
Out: 5750; rpm
